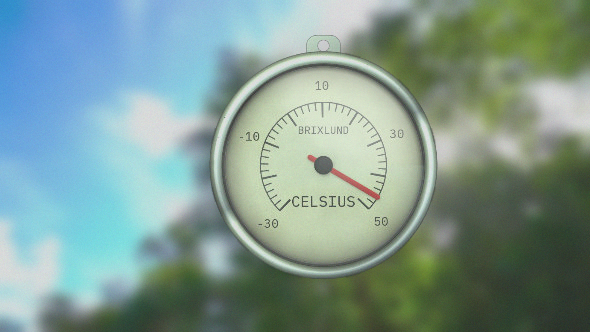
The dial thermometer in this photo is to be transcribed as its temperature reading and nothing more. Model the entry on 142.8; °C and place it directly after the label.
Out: 46; °C
